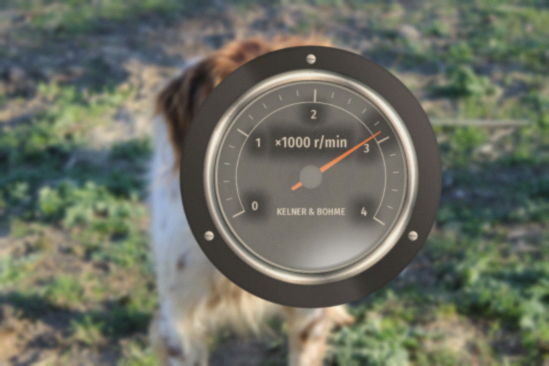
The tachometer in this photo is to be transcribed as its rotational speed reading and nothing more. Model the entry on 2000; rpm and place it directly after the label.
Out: 2900; rpm
